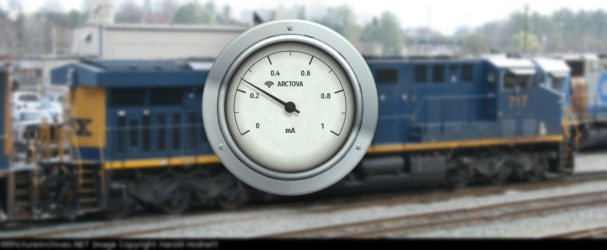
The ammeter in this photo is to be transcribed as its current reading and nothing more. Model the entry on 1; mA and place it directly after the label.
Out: 0.25; mA
